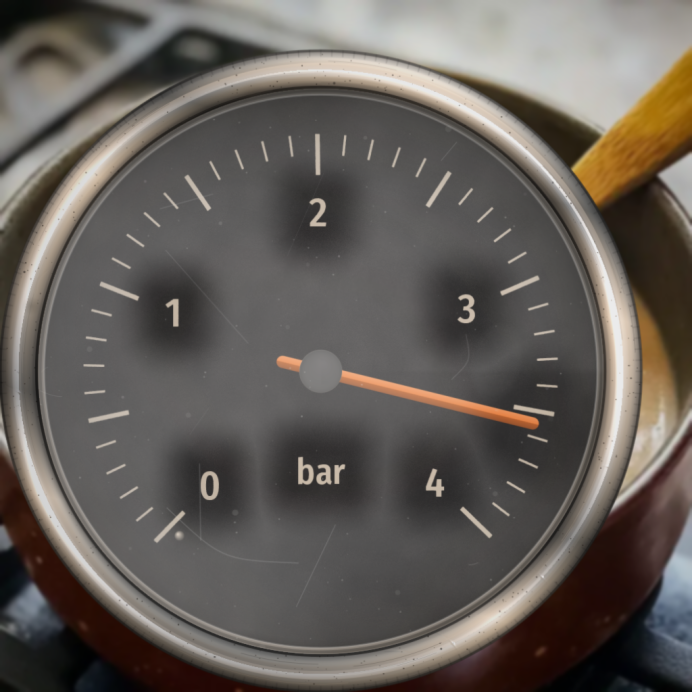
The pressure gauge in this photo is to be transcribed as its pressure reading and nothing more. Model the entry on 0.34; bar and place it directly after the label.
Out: 3.55; bar
